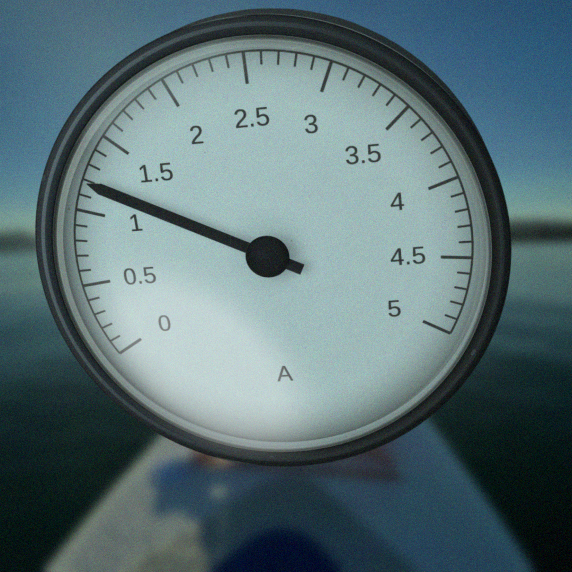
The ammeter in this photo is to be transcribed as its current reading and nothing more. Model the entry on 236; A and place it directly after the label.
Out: 1.2; A
